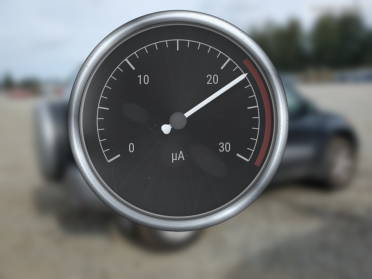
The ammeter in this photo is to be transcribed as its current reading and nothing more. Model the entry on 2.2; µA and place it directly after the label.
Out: 22; µA
